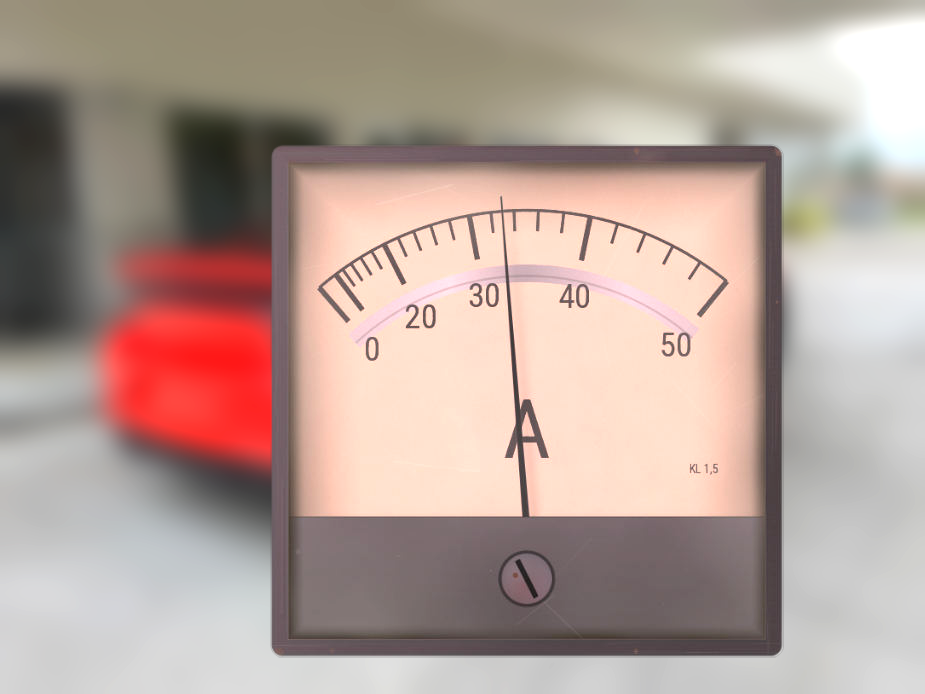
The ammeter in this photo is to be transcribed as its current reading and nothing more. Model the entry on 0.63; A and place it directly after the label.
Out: 33; A
